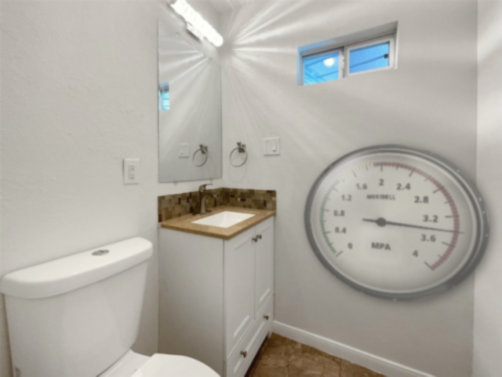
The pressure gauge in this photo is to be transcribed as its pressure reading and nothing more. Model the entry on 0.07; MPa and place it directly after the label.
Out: 3.4; MPa
